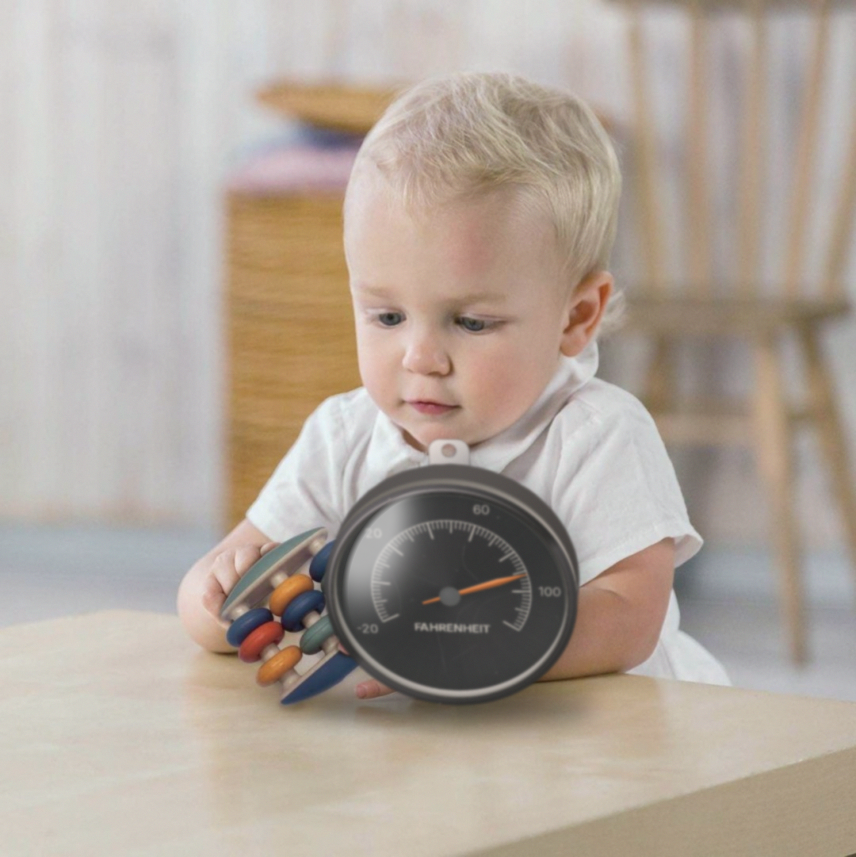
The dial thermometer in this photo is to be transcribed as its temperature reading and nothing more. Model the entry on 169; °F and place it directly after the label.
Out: 90; °F
